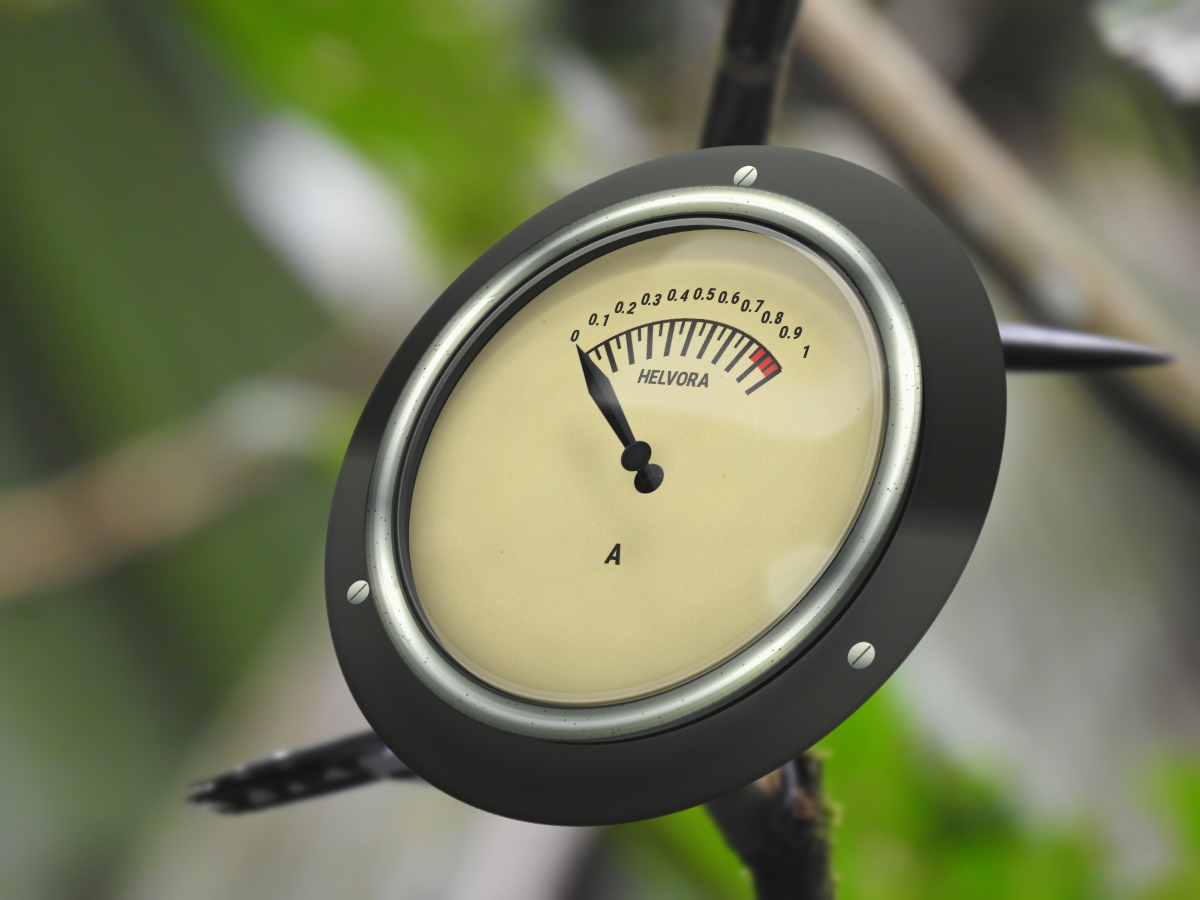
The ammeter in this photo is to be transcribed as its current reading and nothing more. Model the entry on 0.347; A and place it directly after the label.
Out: 0; A
